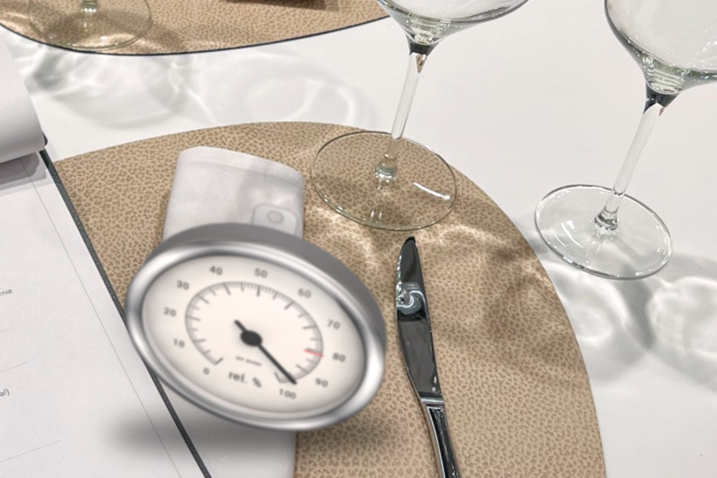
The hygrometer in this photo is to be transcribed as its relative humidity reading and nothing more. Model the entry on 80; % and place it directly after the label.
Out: 95; %
